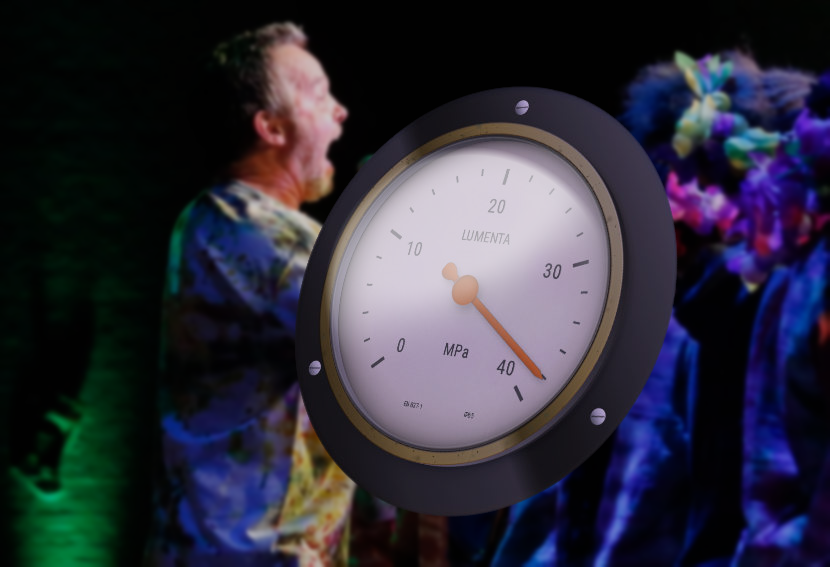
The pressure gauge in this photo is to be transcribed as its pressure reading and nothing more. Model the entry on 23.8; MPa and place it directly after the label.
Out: 38; MPa
